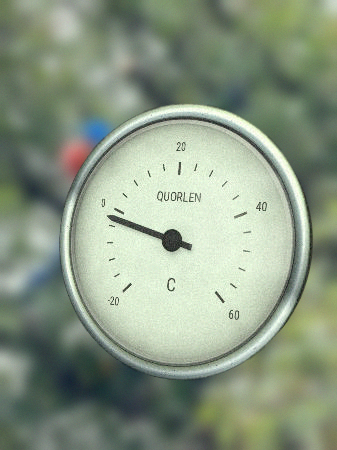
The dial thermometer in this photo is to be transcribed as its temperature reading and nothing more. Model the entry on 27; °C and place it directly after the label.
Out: -2; °C
